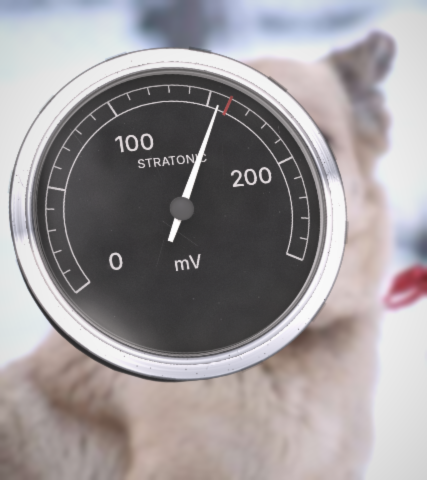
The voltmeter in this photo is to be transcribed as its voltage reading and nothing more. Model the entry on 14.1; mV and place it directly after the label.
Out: 155; mV
